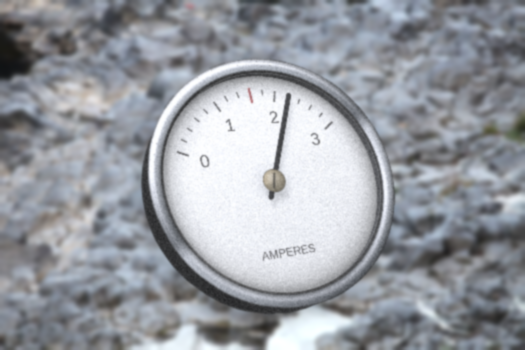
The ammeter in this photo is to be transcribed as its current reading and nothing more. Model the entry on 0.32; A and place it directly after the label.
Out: 2.2; A
